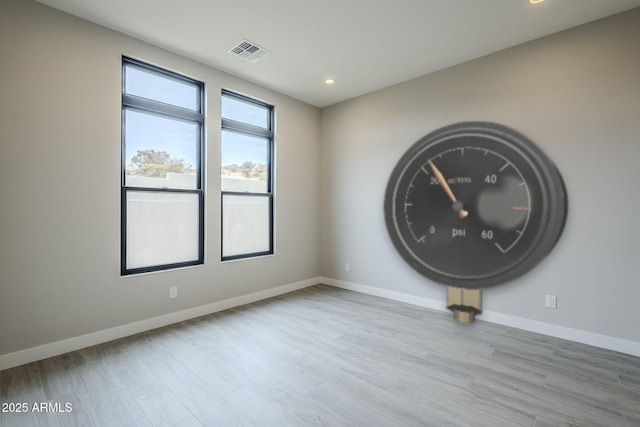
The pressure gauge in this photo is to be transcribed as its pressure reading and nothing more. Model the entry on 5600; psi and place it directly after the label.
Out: 22.5; psi
